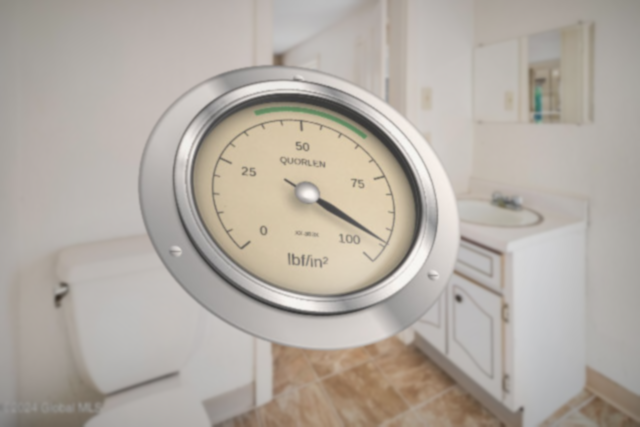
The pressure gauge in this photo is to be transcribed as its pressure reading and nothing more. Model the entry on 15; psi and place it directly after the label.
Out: 95; psi
